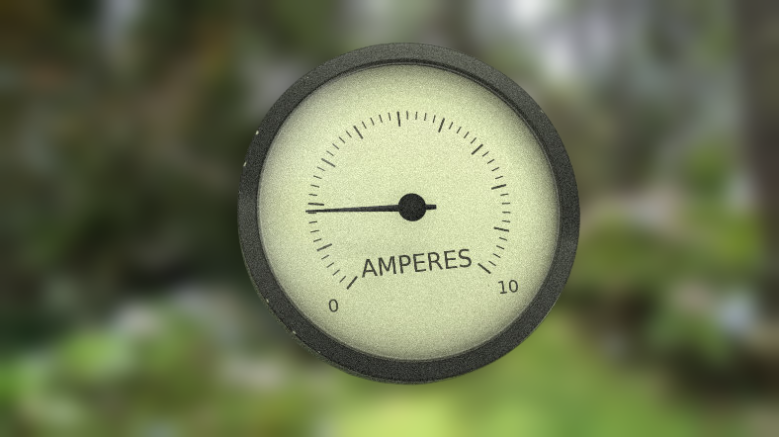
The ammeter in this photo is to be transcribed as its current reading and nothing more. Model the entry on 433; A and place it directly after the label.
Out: 1.8; A
